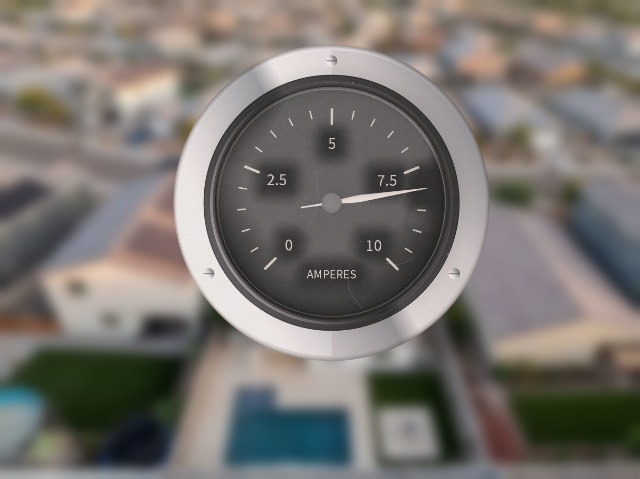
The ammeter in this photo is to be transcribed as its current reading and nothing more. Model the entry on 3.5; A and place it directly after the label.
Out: 8; A
